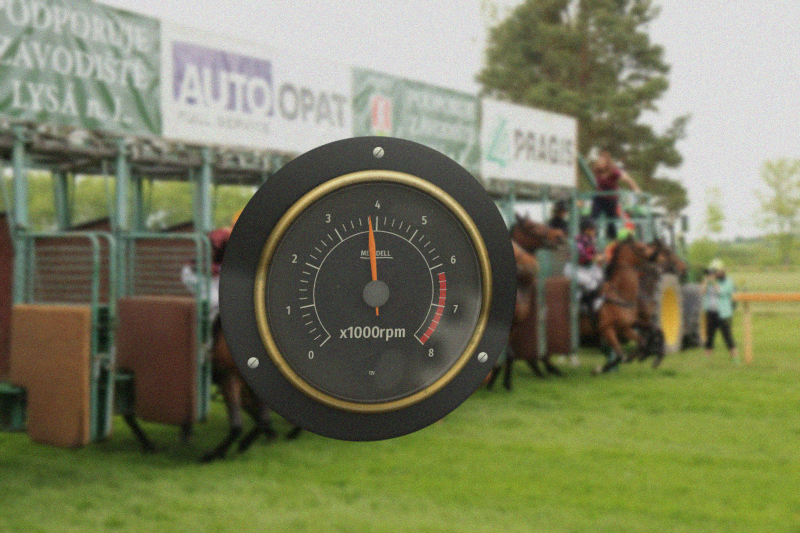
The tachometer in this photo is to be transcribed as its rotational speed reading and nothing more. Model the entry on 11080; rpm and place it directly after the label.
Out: 3800; rpm
